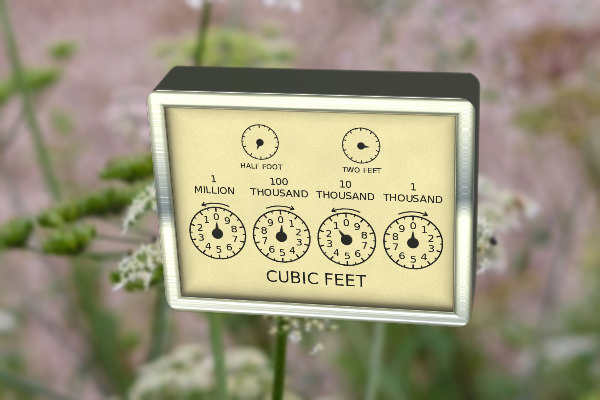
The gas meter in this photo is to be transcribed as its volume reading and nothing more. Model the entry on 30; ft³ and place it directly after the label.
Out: 1000; ft³
